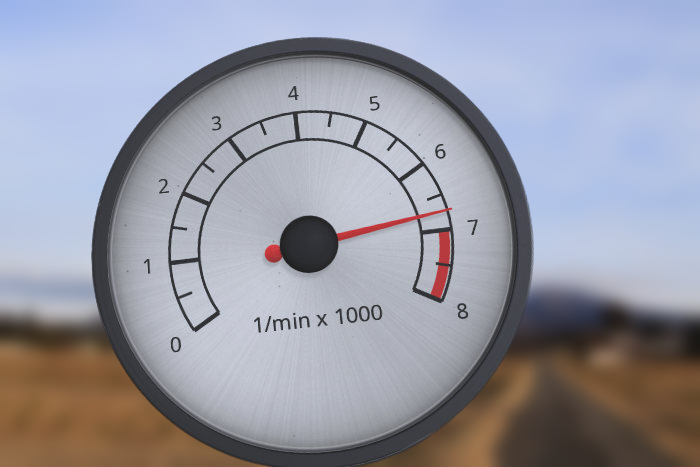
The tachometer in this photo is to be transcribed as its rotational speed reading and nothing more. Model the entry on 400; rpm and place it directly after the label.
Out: 6750; rpm
